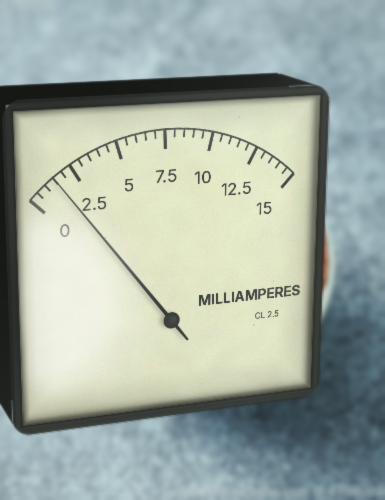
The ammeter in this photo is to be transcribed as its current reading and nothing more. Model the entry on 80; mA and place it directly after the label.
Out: 1.5; mA
